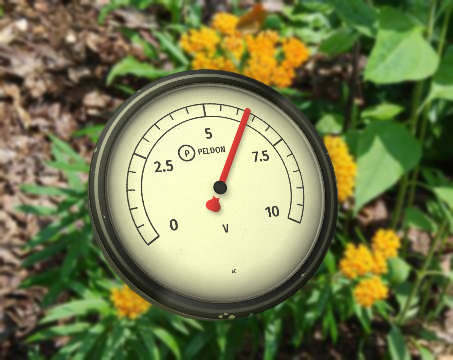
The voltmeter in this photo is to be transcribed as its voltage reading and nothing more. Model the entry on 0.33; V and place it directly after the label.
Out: 6.25; V
